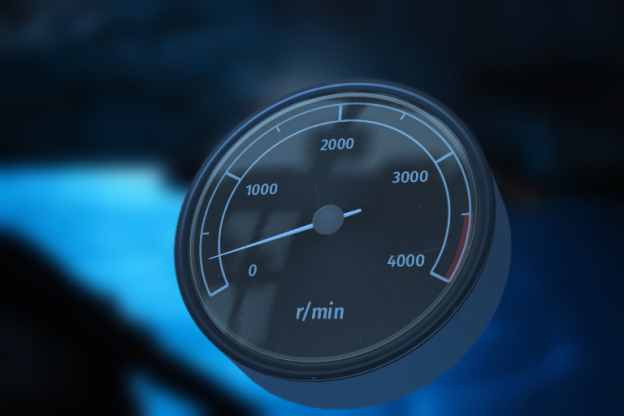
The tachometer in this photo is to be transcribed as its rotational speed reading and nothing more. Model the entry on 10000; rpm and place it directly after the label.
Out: 250; rpm
